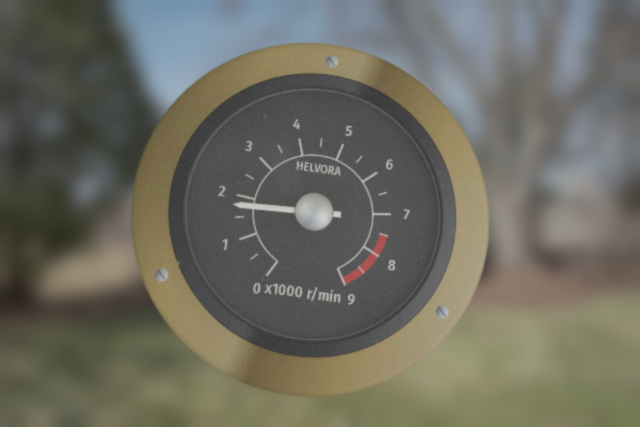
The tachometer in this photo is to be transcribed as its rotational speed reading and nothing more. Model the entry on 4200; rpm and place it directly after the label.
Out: 1750; rpm
